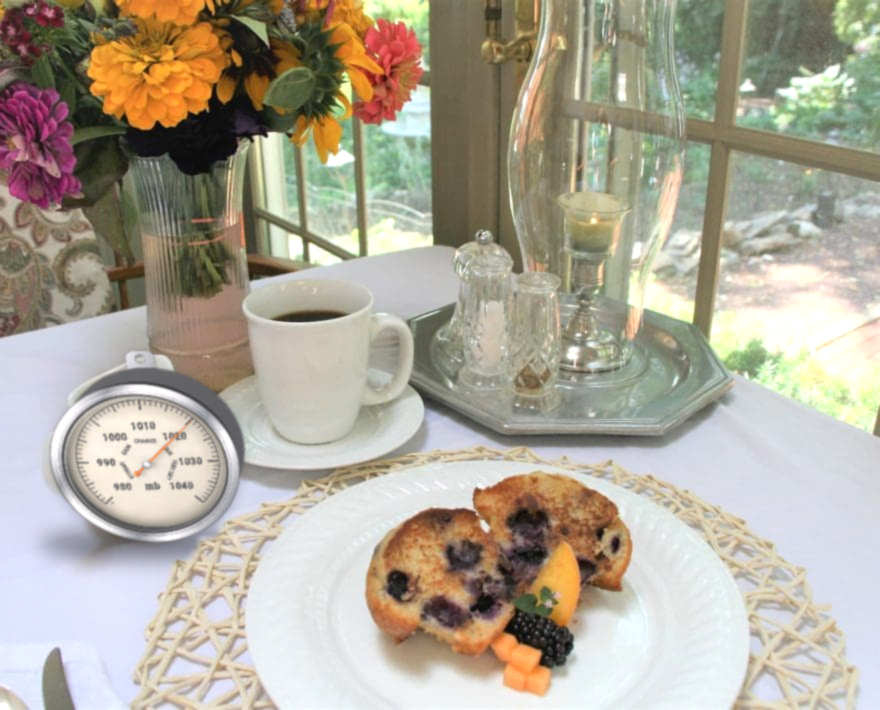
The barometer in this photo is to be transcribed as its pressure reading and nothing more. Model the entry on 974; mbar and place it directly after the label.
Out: 1020; mbar
